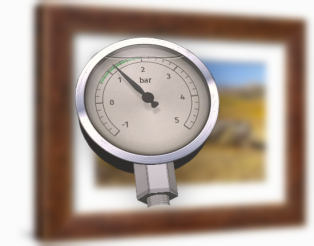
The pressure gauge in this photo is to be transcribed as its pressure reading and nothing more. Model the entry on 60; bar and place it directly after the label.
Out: 1.2; bar
